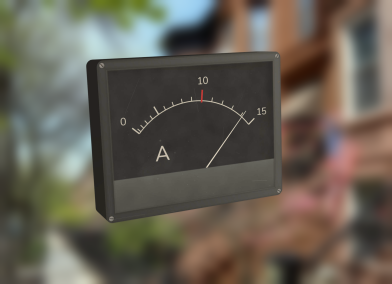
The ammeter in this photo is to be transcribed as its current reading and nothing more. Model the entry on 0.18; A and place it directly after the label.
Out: 14; A
